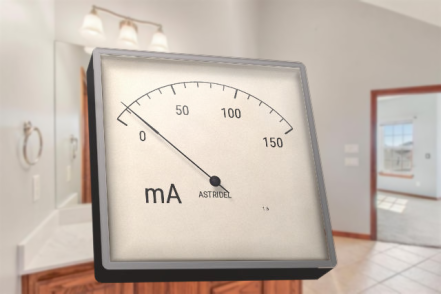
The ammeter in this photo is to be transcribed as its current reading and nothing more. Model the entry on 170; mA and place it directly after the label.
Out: 10; mA
